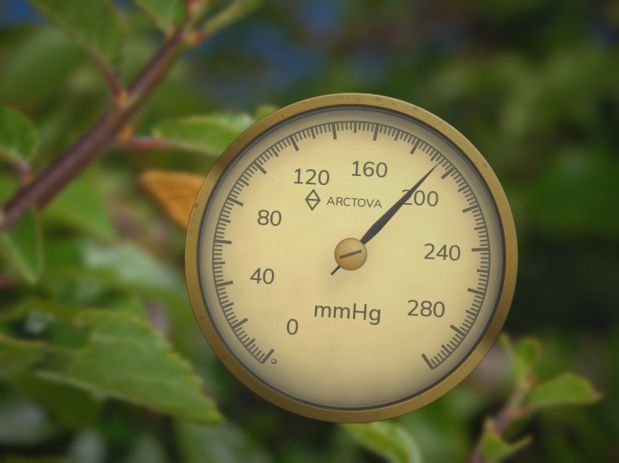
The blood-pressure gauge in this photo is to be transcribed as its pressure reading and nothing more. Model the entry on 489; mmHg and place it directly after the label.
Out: 194; mmHg
